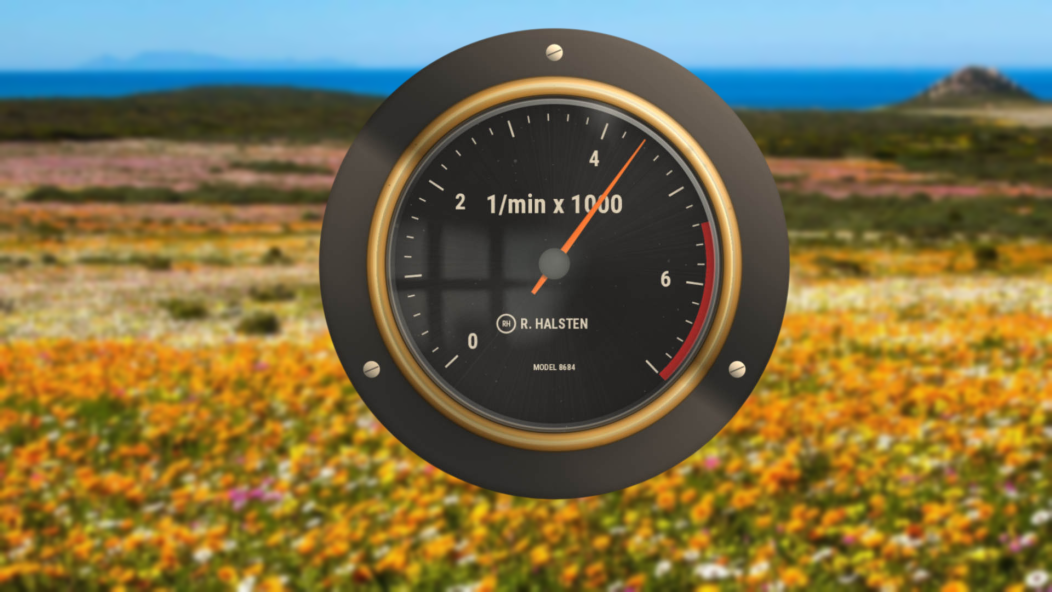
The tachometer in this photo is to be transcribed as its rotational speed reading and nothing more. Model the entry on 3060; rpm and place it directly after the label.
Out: 4400; rpm
